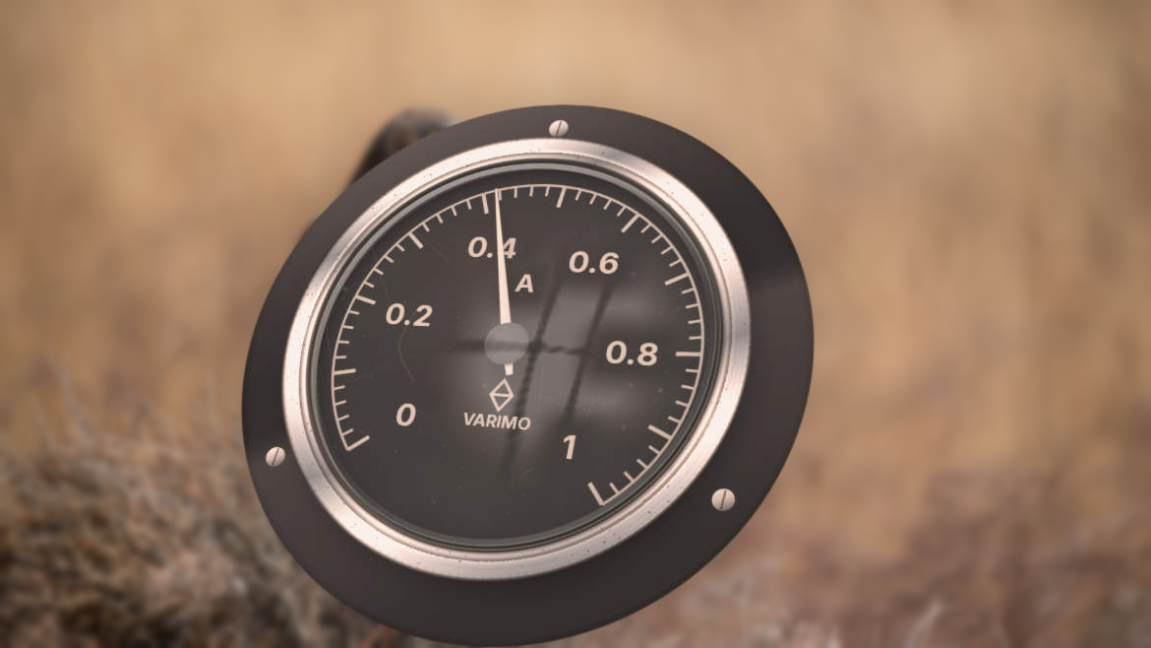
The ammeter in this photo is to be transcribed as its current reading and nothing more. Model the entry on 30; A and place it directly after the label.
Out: 0.42; A
